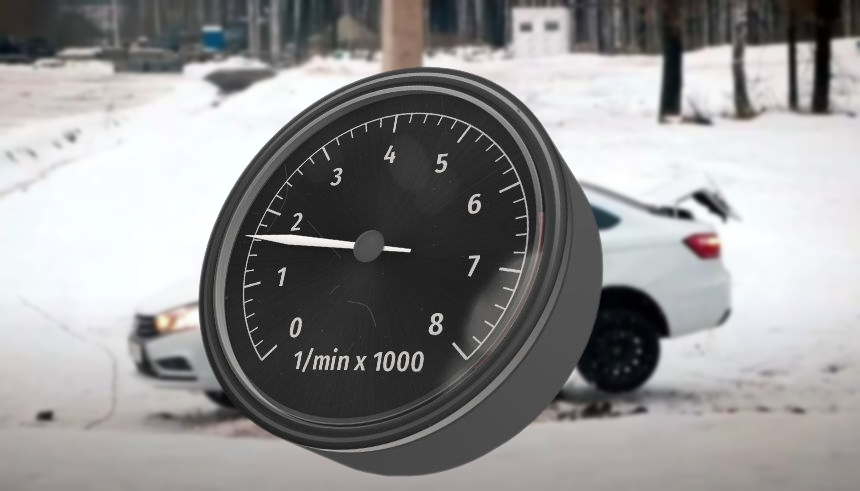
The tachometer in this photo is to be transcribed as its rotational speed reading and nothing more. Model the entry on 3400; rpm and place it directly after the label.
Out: 1600; rpm
